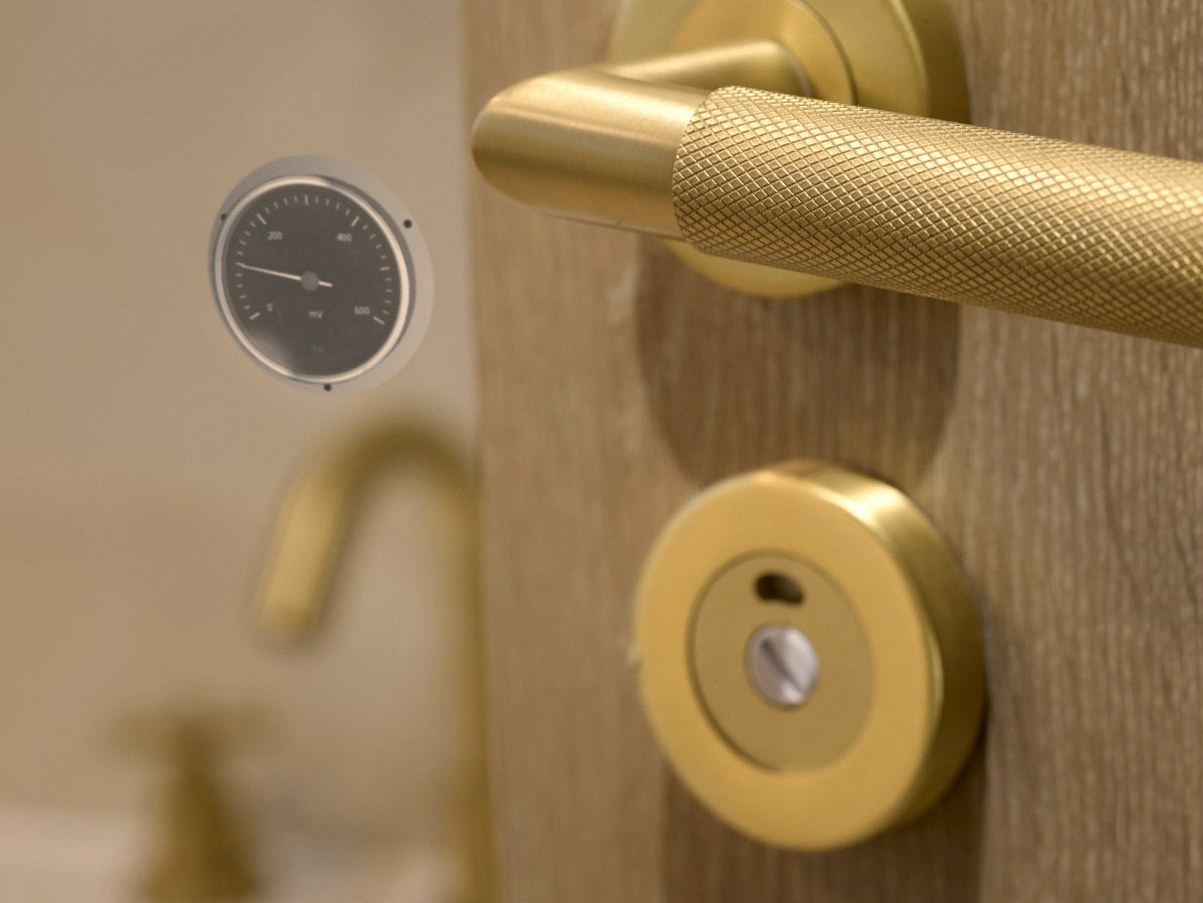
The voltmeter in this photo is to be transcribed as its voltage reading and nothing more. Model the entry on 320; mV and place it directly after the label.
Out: 100; mV
